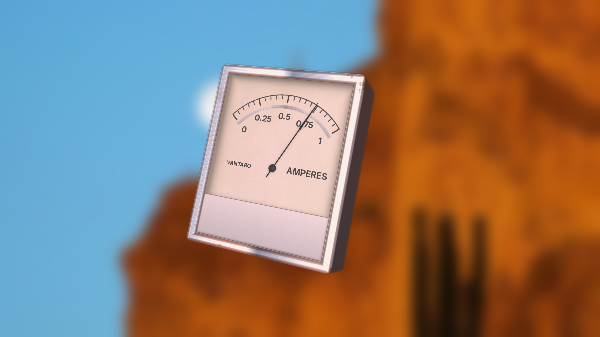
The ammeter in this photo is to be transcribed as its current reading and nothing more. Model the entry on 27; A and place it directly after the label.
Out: 0.75; A
